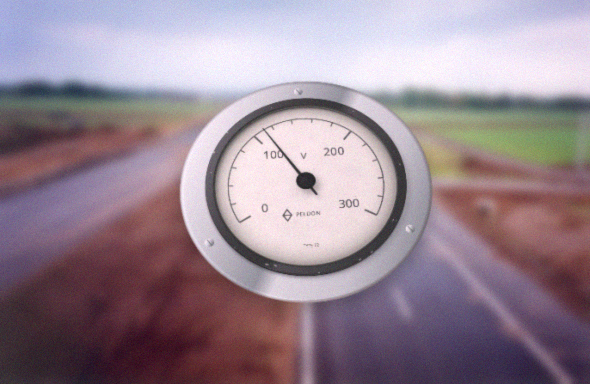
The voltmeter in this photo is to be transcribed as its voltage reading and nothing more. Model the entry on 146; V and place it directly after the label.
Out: 110; V
